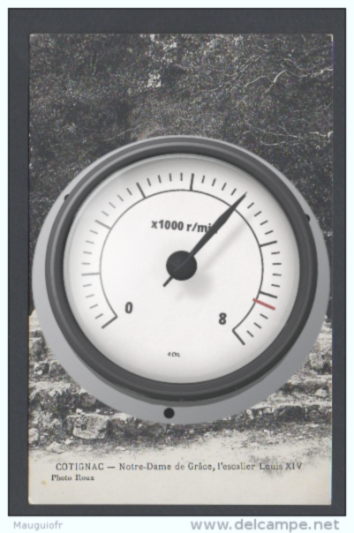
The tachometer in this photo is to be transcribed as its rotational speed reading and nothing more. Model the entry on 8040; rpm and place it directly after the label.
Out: 5000; rpm
